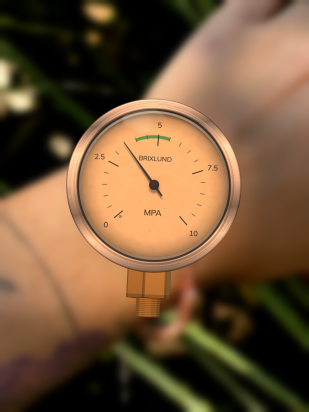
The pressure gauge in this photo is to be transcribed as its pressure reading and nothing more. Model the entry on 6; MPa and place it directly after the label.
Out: 3.5; MPa
